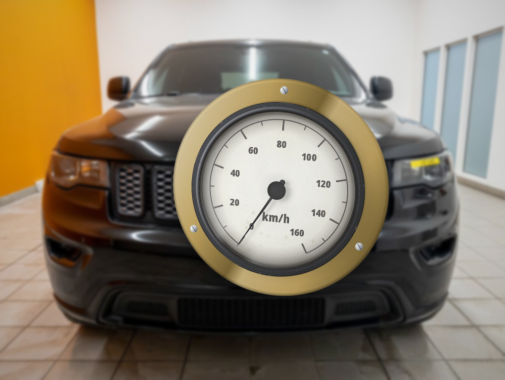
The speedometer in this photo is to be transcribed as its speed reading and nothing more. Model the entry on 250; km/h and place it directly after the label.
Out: 0; km/h
